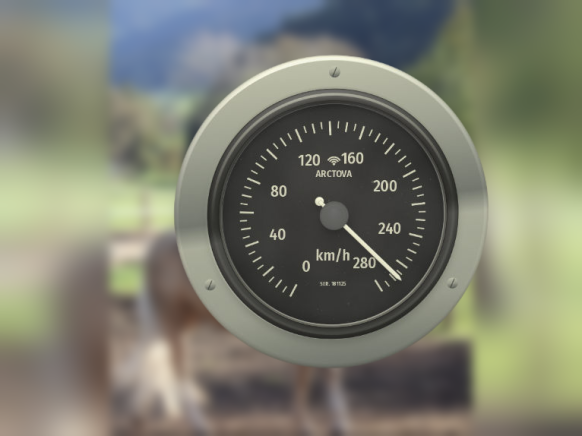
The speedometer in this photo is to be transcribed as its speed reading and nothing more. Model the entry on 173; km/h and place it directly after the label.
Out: 267.5; km/h
